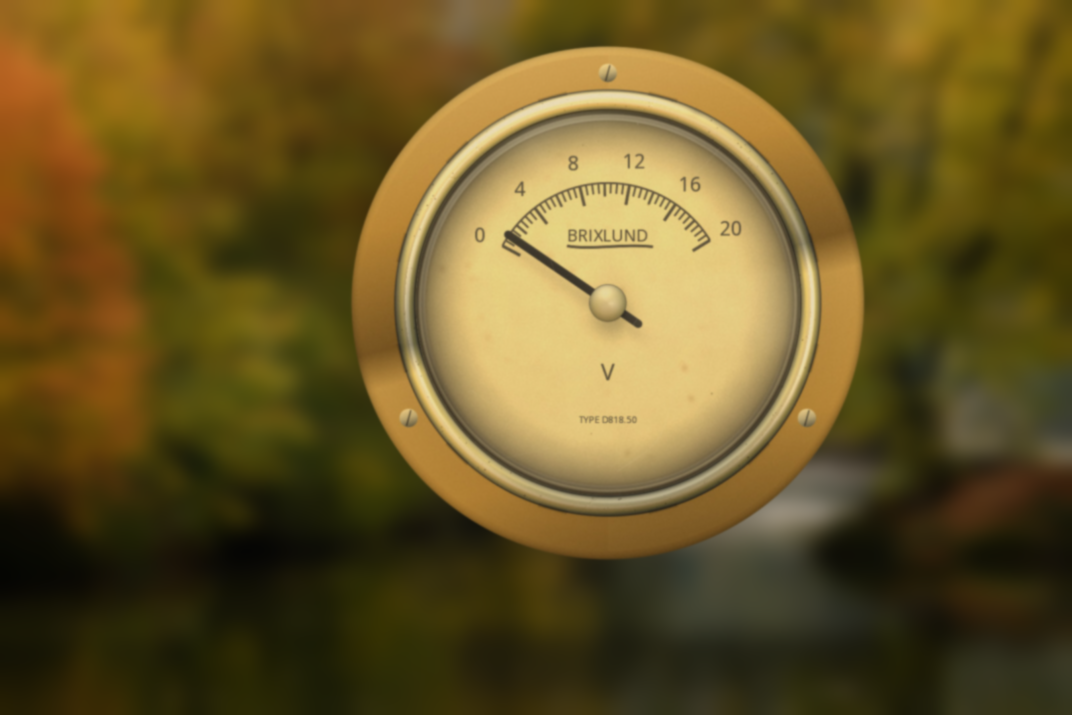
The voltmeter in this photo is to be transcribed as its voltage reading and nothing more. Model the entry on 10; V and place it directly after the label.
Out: 1; V
